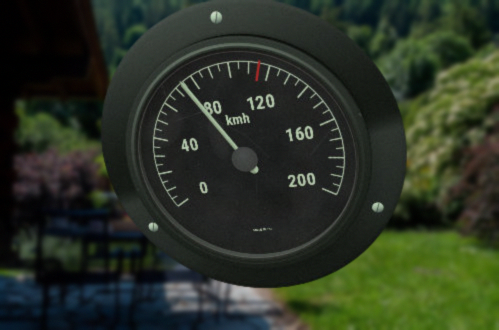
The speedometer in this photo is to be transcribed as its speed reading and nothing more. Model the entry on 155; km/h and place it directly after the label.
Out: 75; km/h
